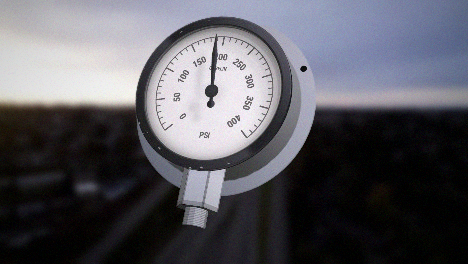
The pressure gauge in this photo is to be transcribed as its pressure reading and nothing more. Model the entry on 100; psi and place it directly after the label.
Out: 190; psi
